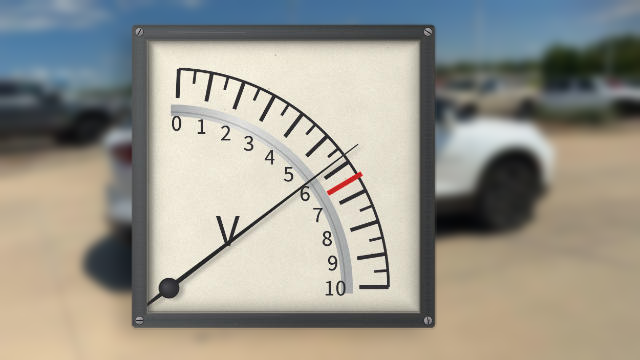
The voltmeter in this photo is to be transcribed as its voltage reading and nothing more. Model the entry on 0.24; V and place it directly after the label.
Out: 5.75; V
